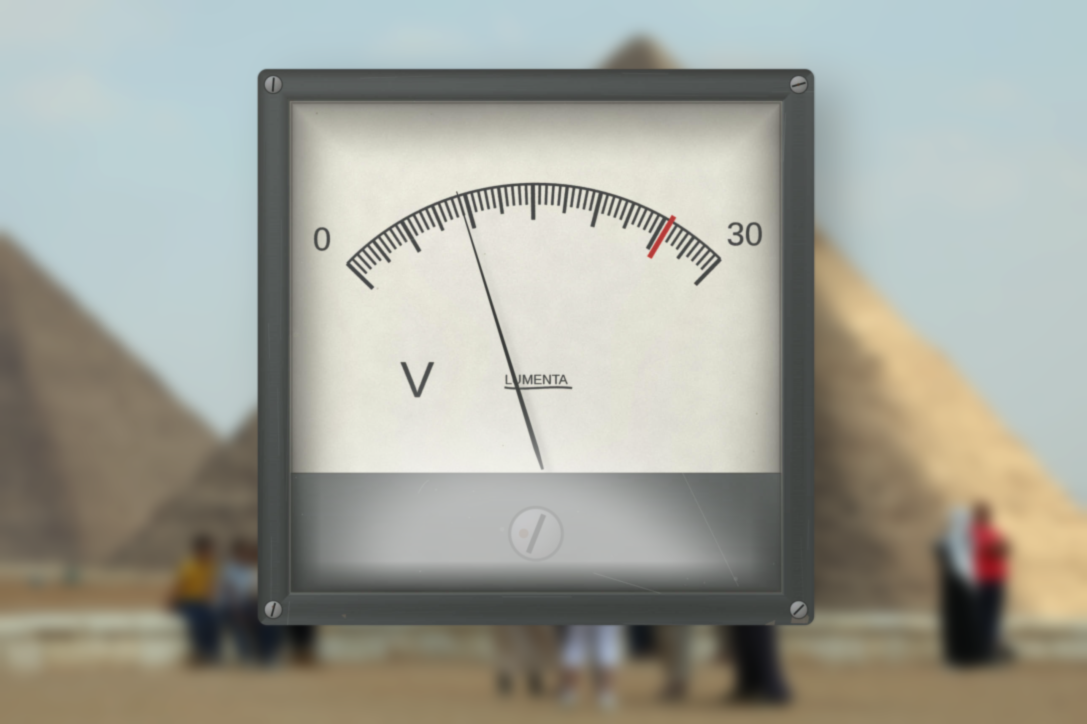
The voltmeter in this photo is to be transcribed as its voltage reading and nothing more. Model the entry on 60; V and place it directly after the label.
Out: 9.5; V
